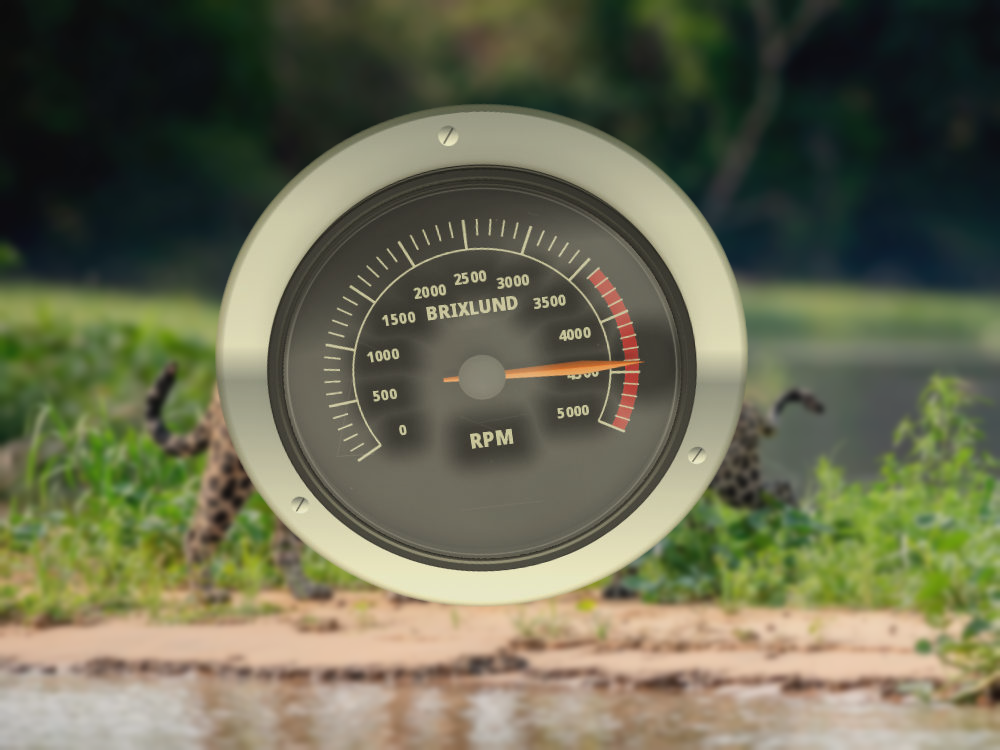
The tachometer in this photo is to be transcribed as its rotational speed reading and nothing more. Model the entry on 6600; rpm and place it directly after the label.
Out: 4400; rpm
